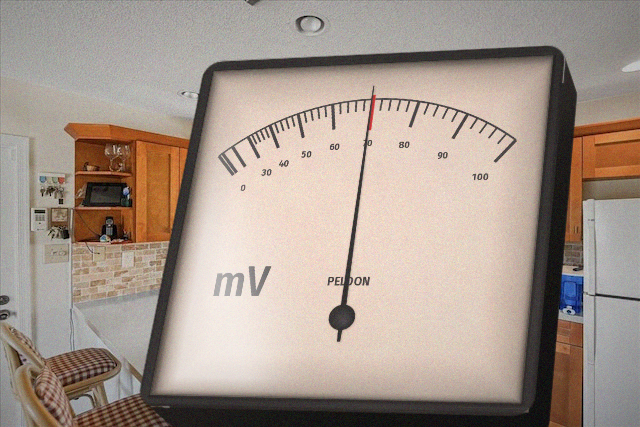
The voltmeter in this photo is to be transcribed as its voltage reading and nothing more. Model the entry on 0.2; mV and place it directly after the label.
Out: 70; mV
